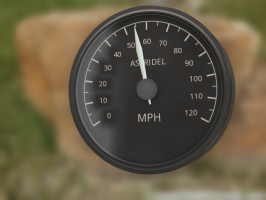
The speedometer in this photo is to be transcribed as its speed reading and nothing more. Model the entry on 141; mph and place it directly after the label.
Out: 55; mph
